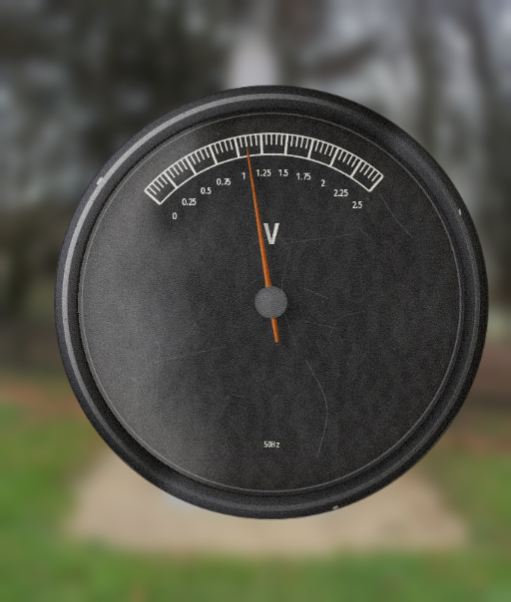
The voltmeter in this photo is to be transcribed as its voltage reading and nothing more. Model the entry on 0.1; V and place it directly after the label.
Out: 1.1; V
